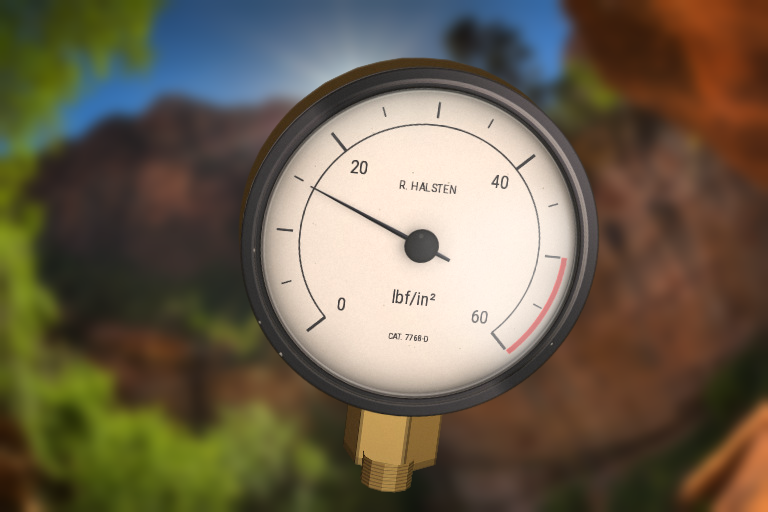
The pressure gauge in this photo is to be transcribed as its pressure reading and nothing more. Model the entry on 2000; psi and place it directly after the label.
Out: 15; psi
